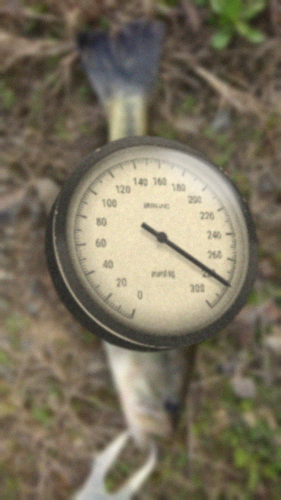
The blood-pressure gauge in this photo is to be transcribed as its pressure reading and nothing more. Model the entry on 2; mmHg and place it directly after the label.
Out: 280; mmHg
